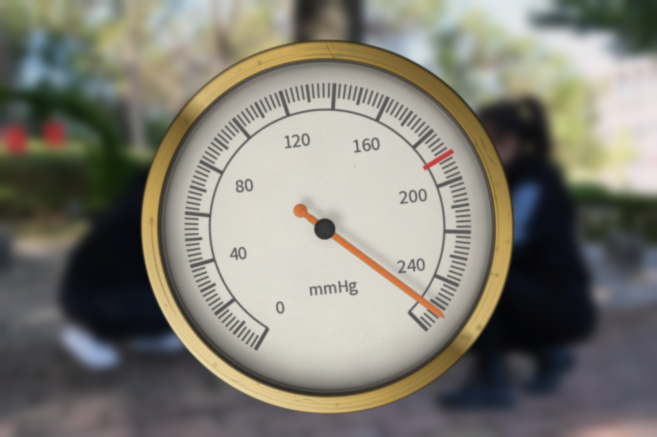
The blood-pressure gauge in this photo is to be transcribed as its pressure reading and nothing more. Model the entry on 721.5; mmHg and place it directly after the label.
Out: 252; mmHg
